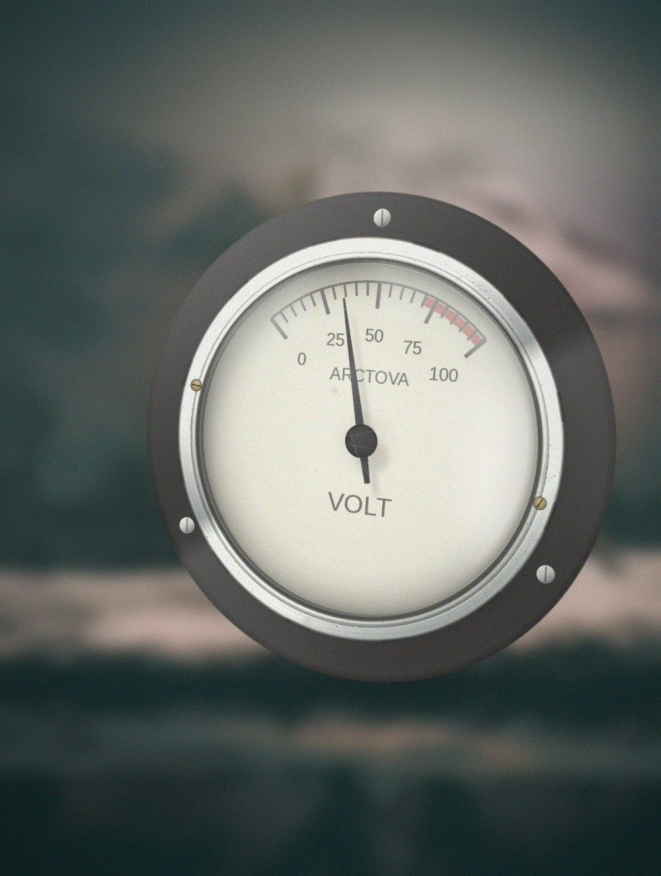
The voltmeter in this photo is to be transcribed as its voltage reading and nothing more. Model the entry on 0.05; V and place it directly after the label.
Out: 35; V
